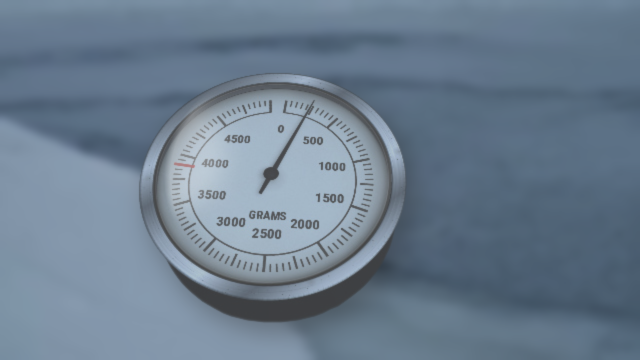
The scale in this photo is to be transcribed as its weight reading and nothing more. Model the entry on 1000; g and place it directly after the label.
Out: 250; g
